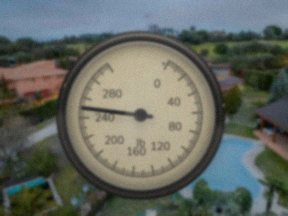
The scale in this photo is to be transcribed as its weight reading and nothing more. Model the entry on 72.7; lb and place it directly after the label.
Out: 250; lb
